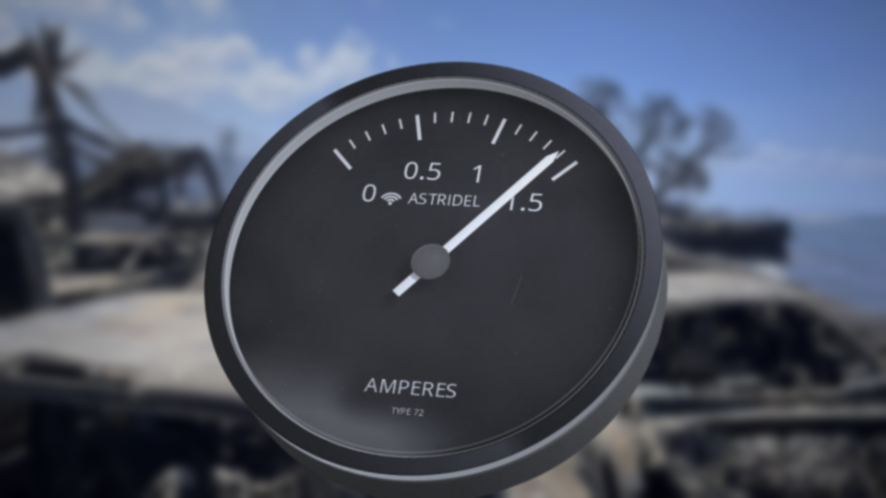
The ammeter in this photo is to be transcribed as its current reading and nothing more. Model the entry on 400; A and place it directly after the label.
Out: 1.4; A
